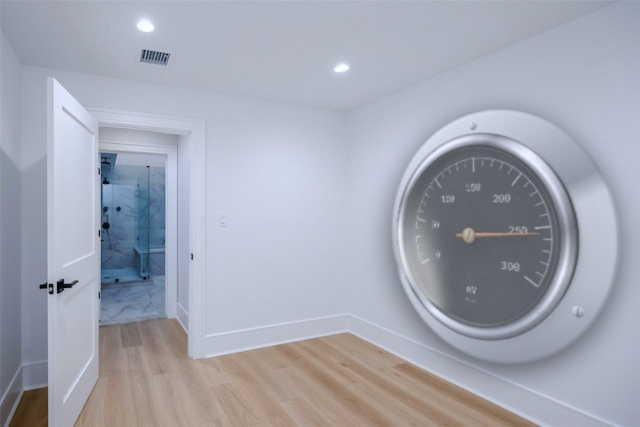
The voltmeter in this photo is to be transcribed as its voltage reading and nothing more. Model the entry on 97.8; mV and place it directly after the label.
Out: 255; mV
